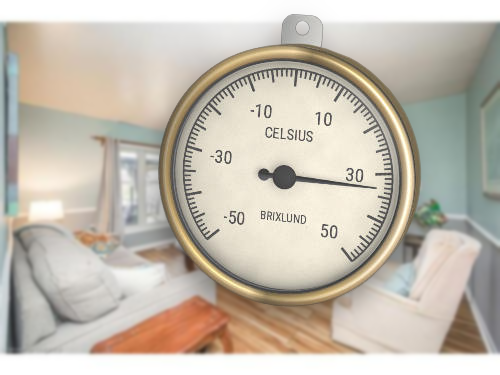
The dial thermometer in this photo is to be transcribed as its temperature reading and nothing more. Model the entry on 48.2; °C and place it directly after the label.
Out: 33; °C
